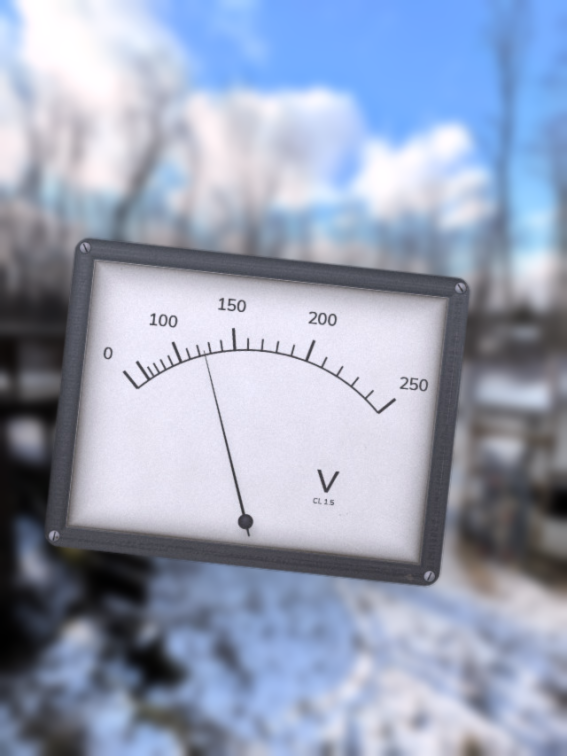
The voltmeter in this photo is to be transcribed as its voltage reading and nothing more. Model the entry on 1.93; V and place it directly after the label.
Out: 125; V
